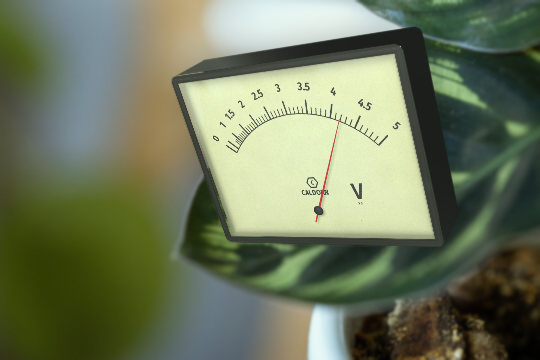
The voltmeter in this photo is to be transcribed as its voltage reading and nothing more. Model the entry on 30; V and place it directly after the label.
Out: 4.2; V
